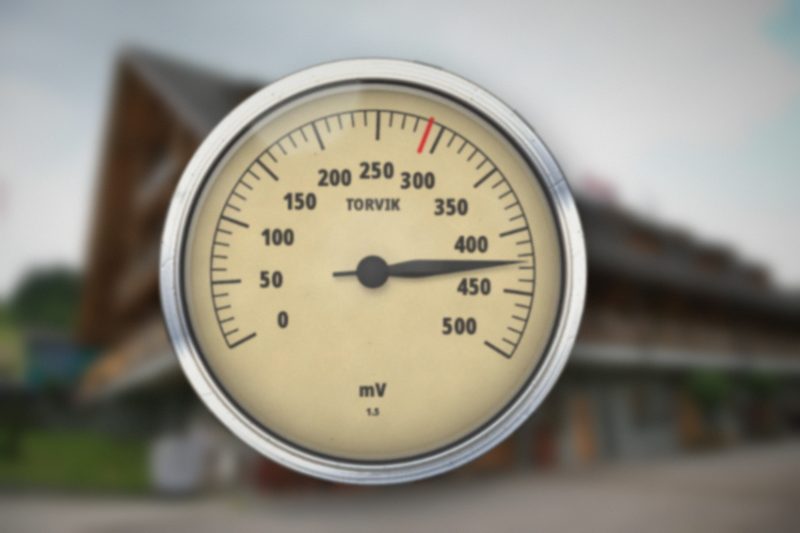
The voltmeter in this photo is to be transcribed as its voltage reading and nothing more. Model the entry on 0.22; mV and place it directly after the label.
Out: 425; mV
